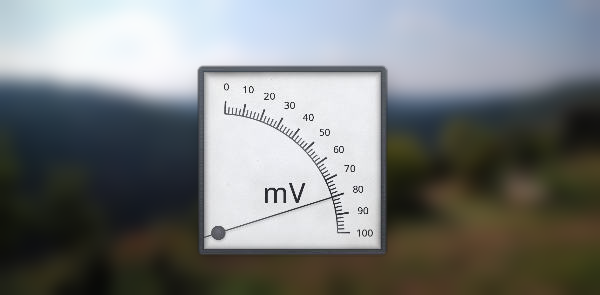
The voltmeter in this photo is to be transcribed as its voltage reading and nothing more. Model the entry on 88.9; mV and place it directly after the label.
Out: 80; mV
